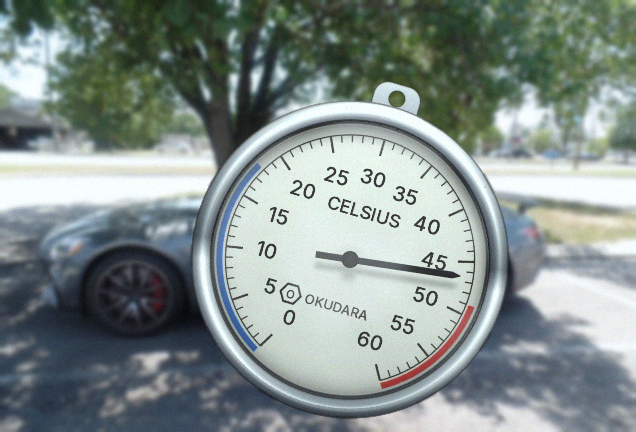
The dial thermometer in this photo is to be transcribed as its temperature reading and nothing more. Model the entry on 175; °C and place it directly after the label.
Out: 46.5; °C
